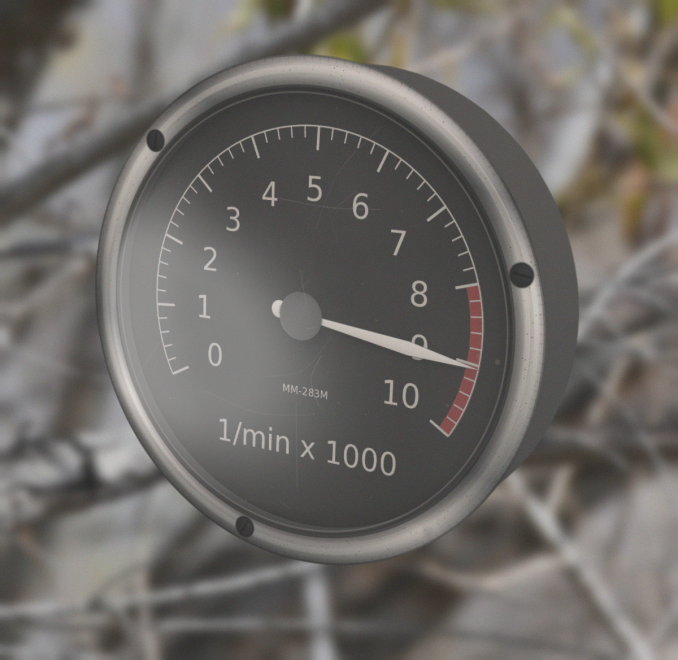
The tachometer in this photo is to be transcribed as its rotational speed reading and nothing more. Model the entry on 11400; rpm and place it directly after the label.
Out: 9000; rpm
